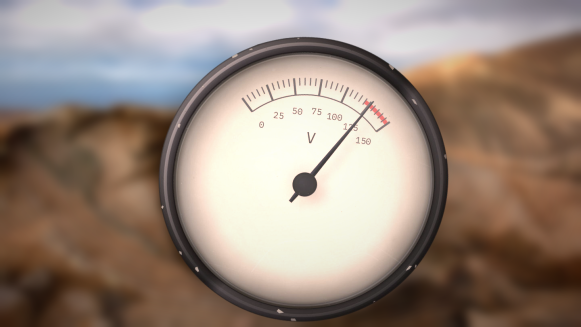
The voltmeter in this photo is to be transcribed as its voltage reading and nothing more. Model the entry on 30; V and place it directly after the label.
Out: 125; V
